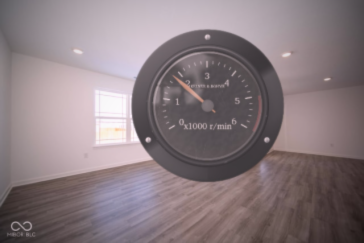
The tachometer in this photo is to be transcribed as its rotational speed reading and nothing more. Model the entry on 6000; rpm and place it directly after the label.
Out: 1800; rpm
